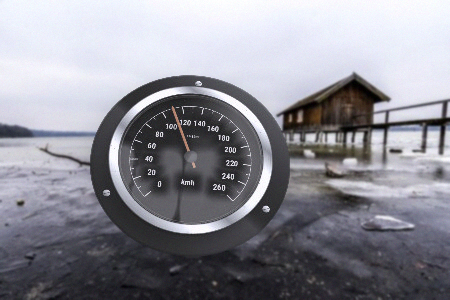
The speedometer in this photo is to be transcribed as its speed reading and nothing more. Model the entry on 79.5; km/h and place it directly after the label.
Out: 110; km/h
